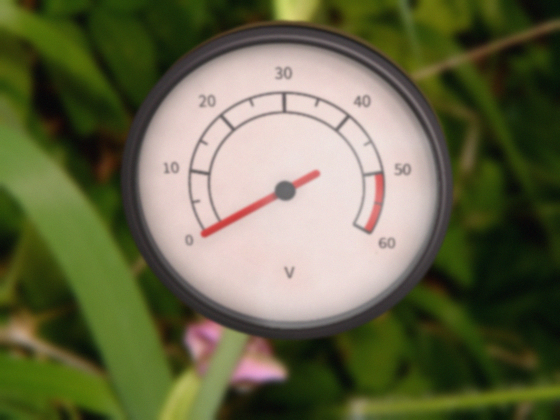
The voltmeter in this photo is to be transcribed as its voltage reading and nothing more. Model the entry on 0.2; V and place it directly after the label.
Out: 0; V
